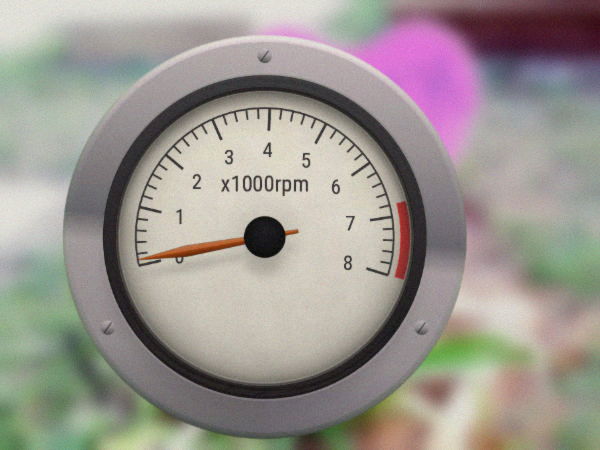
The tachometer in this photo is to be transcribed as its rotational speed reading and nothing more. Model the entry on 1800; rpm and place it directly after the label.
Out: 100; rpm
